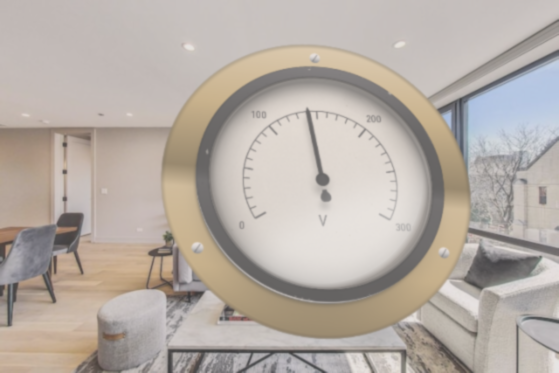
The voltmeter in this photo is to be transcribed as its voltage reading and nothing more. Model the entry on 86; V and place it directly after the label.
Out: 140; V
